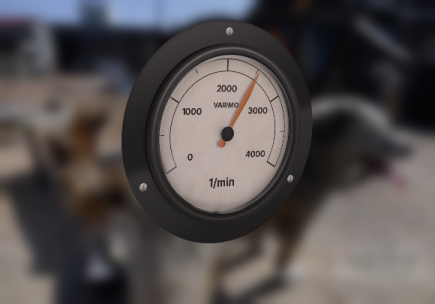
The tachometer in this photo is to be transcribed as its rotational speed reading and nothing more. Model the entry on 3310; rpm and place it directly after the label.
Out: 2500; rpm
